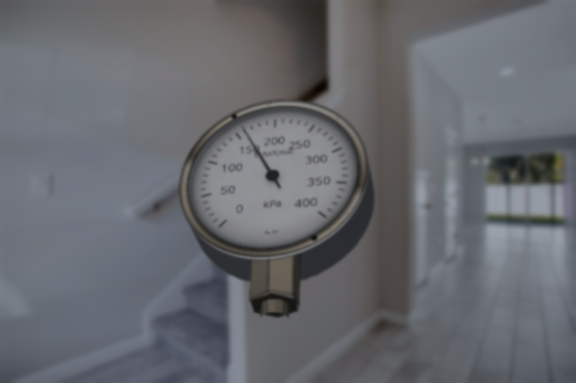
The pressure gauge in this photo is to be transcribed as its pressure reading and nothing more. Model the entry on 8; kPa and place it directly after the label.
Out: 160; kPa
